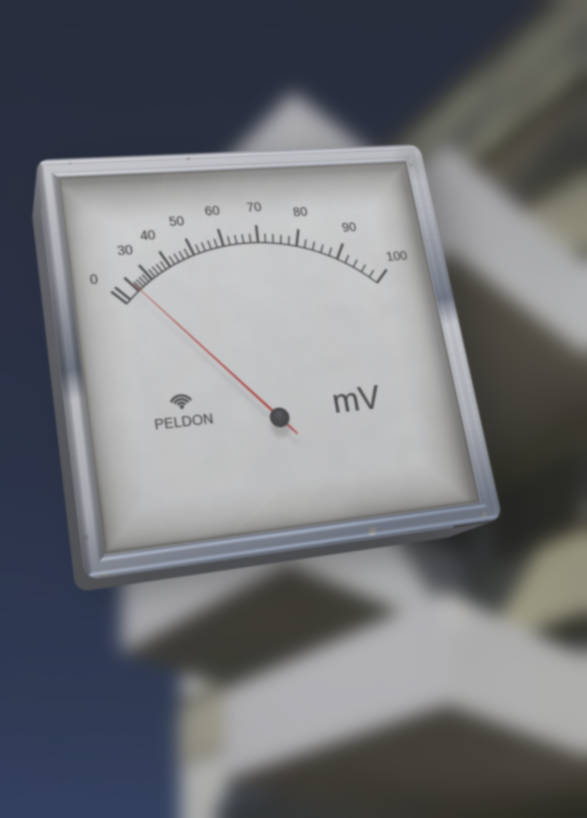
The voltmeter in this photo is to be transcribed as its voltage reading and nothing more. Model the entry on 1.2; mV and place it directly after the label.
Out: 20; mV
